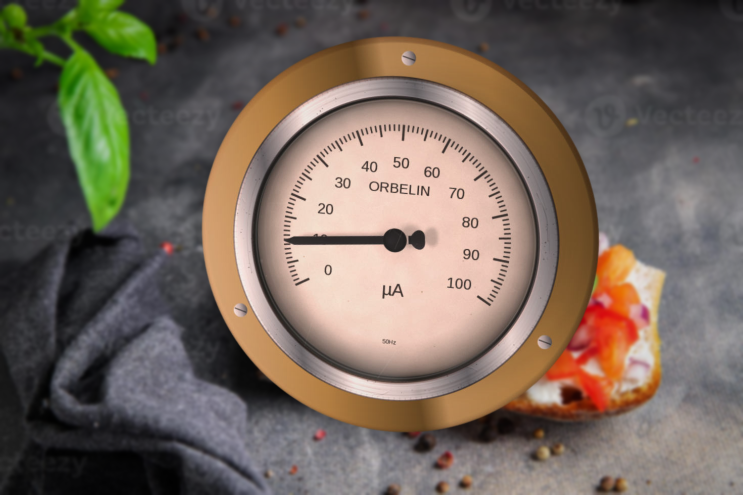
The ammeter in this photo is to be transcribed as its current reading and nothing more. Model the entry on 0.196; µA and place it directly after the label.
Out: 10; µA
